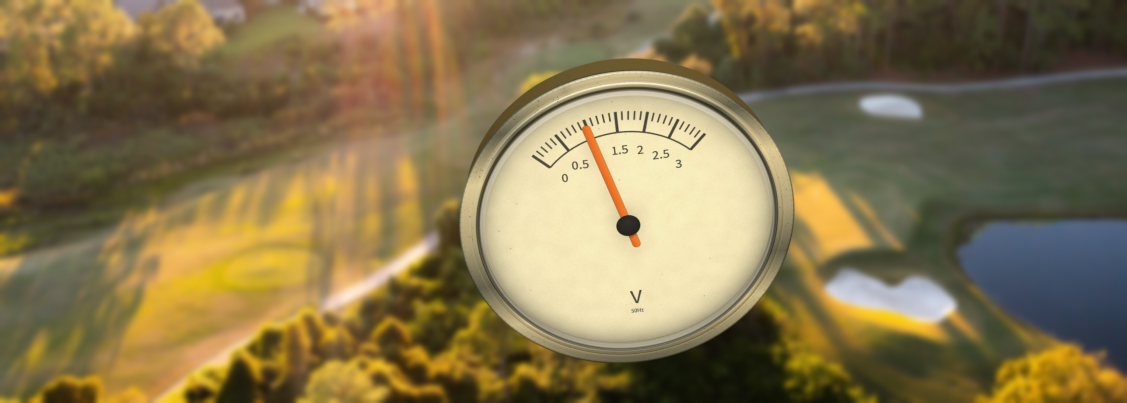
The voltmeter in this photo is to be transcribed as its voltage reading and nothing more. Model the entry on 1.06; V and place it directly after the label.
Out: 1; V
